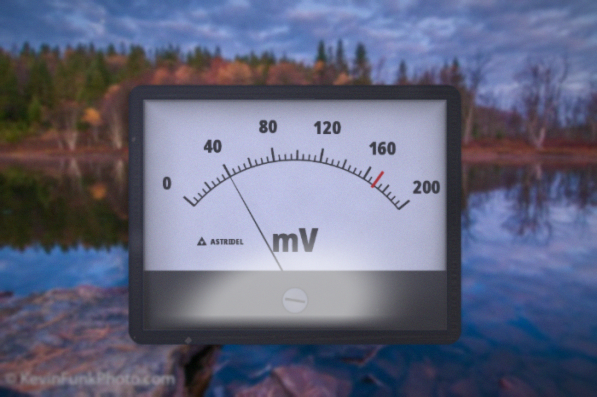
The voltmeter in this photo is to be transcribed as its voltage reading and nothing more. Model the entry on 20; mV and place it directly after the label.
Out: 40; mV
